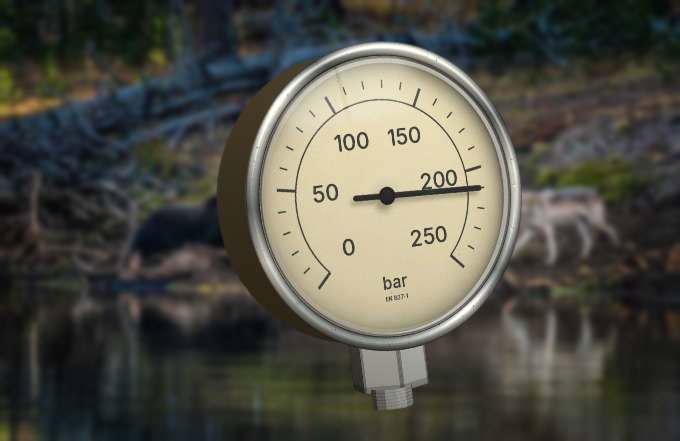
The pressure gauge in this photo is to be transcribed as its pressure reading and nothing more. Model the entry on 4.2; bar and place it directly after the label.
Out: 210; bar
